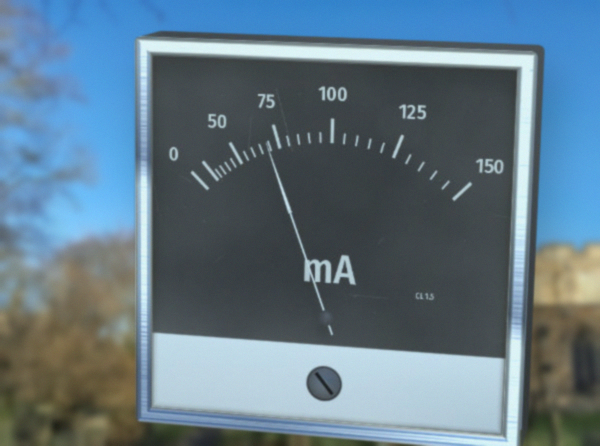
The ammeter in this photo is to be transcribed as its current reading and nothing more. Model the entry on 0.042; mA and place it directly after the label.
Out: 70; mA
